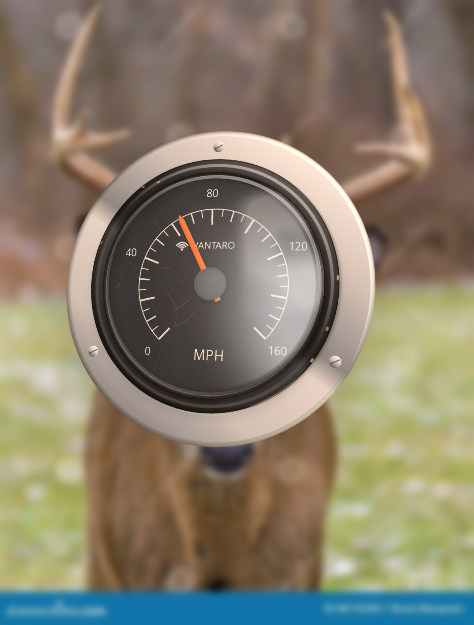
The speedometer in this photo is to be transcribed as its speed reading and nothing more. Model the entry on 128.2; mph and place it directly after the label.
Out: 65; mph
